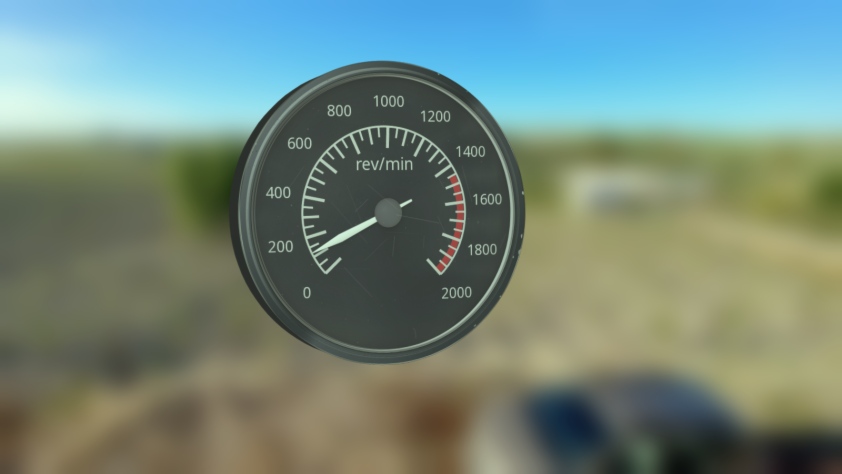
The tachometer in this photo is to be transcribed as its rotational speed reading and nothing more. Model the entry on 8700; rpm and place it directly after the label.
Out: 125; rpm
